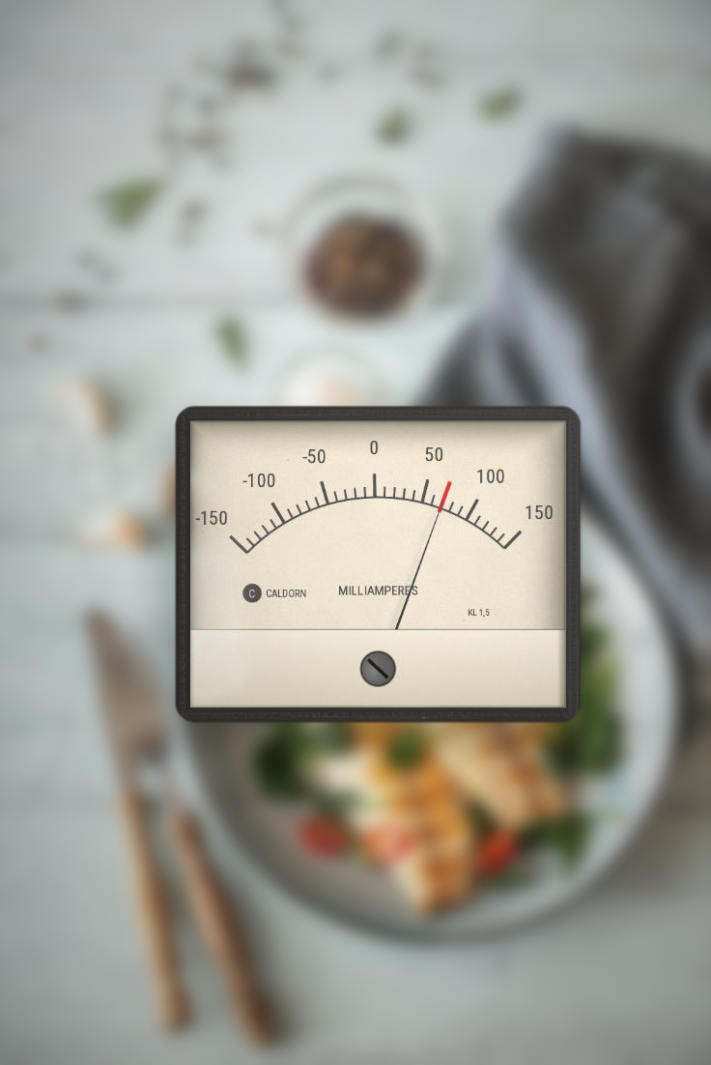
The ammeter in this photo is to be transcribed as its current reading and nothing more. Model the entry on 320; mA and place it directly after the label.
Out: 70; mA
